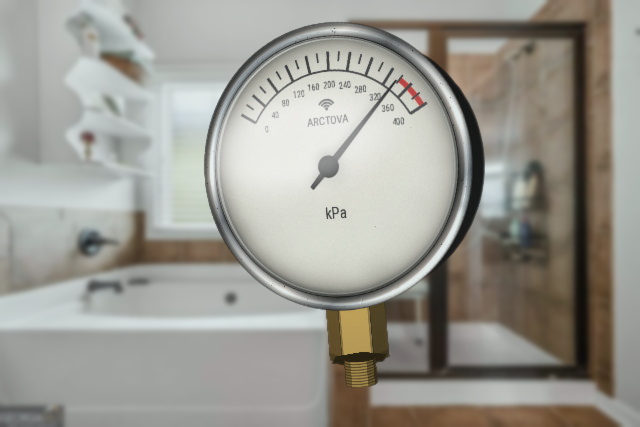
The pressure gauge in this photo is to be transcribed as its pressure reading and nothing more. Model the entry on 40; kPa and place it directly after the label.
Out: 340; kPa
